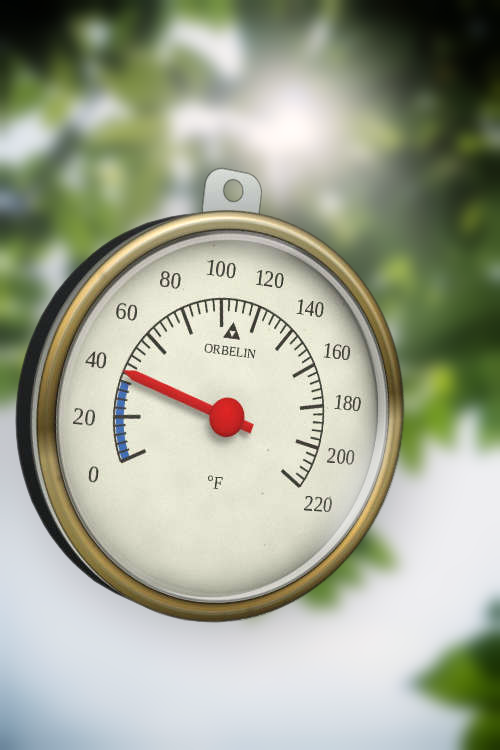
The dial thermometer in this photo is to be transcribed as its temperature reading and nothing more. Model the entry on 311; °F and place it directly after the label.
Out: 40; °F
